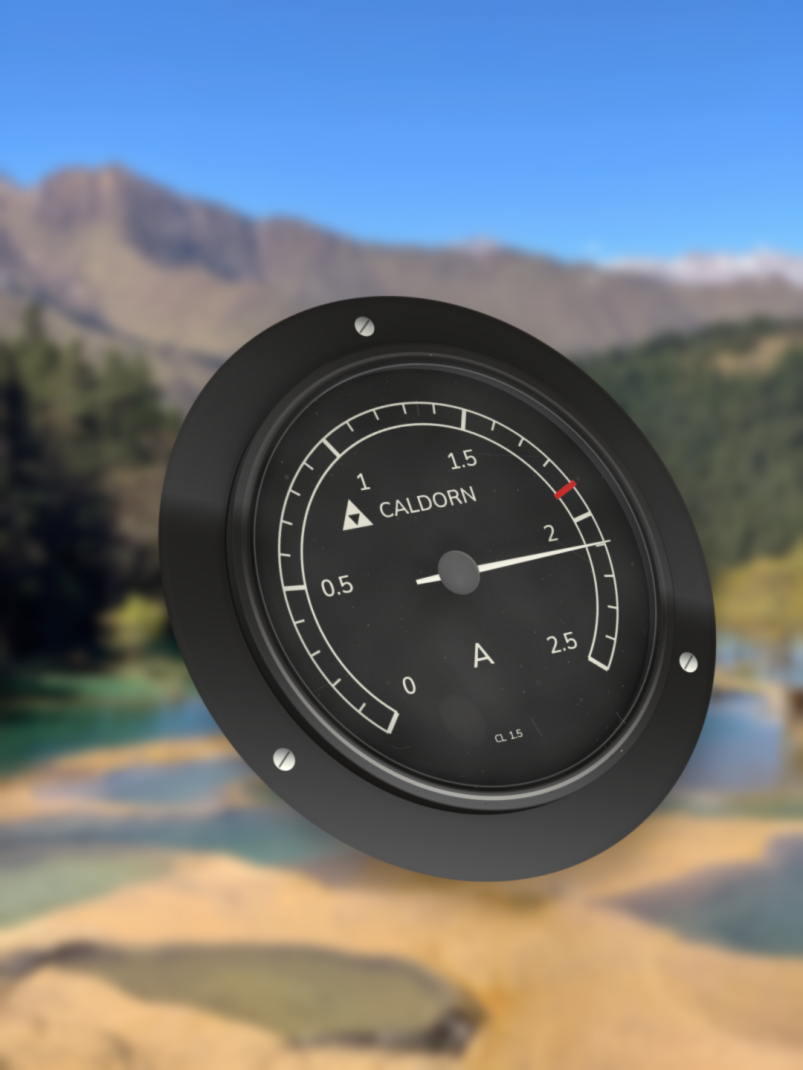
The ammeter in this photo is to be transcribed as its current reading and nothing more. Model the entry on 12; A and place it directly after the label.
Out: 2.1; A
